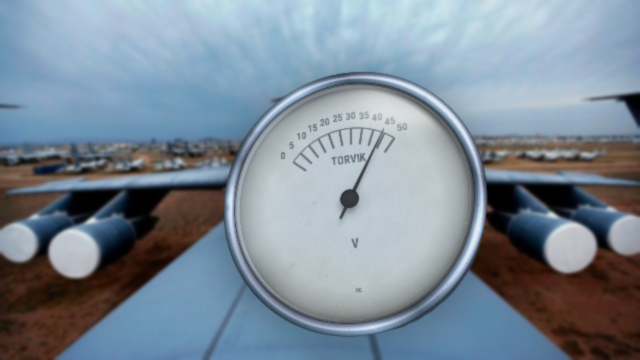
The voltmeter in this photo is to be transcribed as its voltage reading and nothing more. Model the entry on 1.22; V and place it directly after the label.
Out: 45; V
